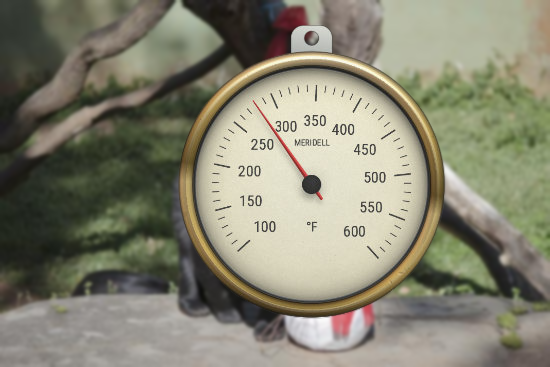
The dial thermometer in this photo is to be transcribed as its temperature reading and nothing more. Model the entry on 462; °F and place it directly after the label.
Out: 280; °F
